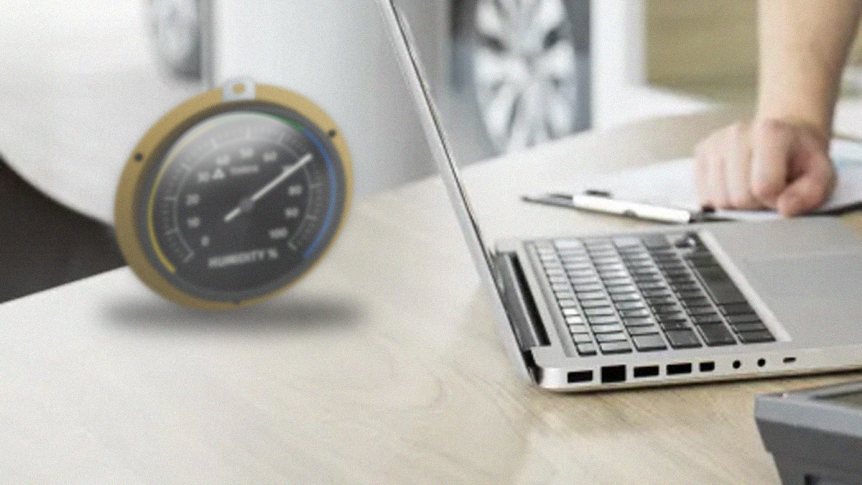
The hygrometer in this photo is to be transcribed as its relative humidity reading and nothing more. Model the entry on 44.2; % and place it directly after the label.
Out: 70; %
